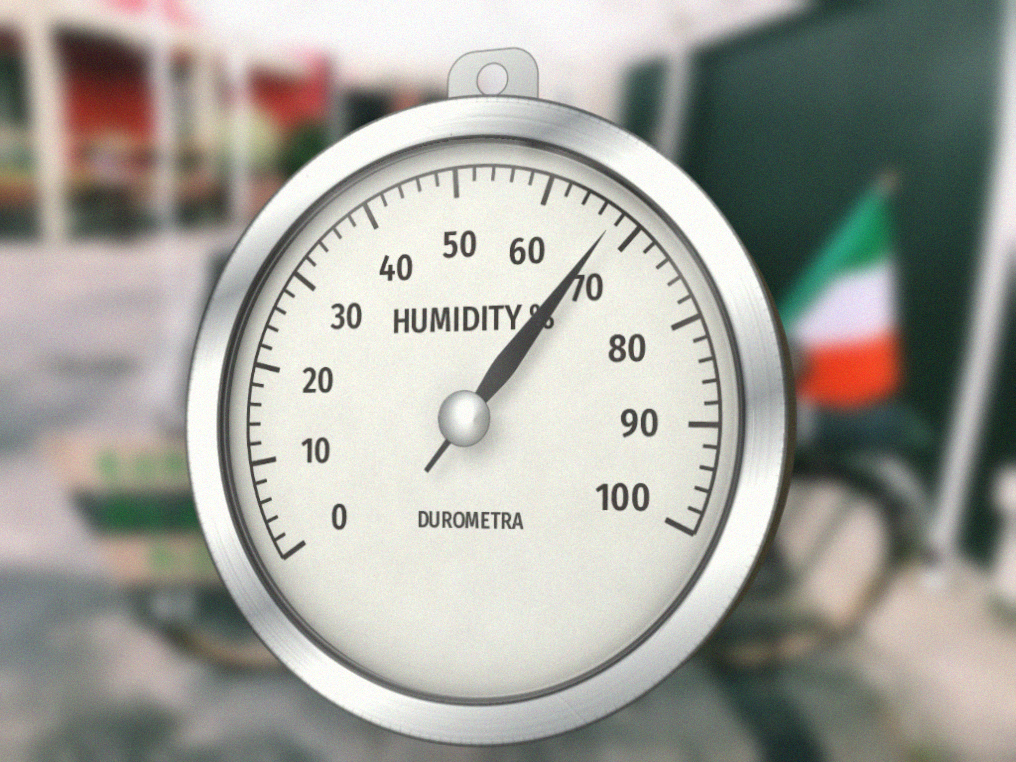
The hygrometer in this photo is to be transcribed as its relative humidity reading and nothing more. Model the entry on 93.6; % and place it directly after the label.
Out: 68; %
